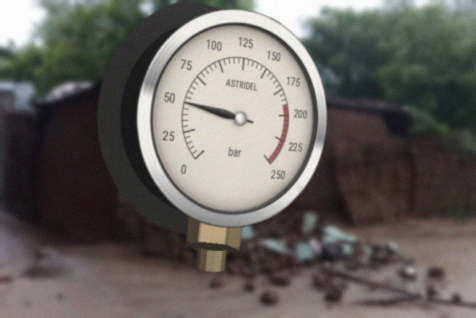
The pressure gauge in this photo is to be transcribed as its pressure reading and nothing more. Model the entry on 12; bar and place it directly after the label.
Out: 50; bar
